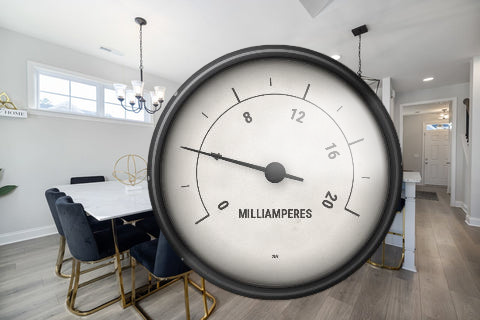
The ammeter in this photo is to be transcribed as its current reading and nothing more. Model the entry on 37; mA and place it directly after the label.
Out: 4; mA
